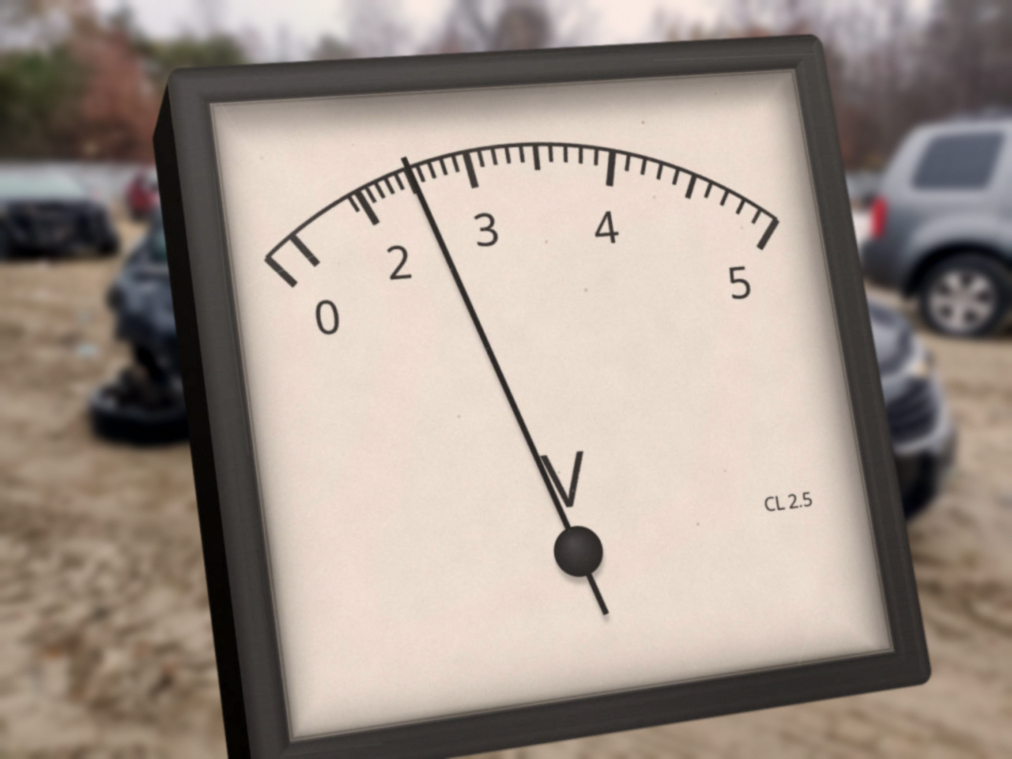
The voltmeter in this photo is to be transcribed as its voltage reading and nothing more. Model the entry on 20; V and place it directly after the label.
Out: 2.5; V
